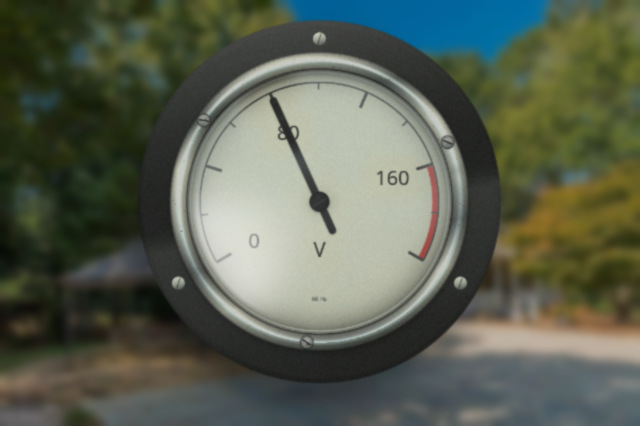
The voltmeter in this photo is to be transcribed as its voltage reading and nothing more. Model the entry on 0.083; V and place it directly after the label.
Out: 80; V
